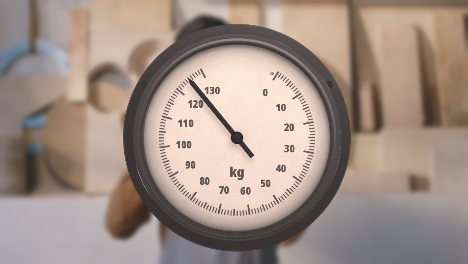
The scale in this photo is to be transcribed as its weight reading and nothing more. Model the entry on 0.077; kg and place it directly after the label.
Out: 125; kg
